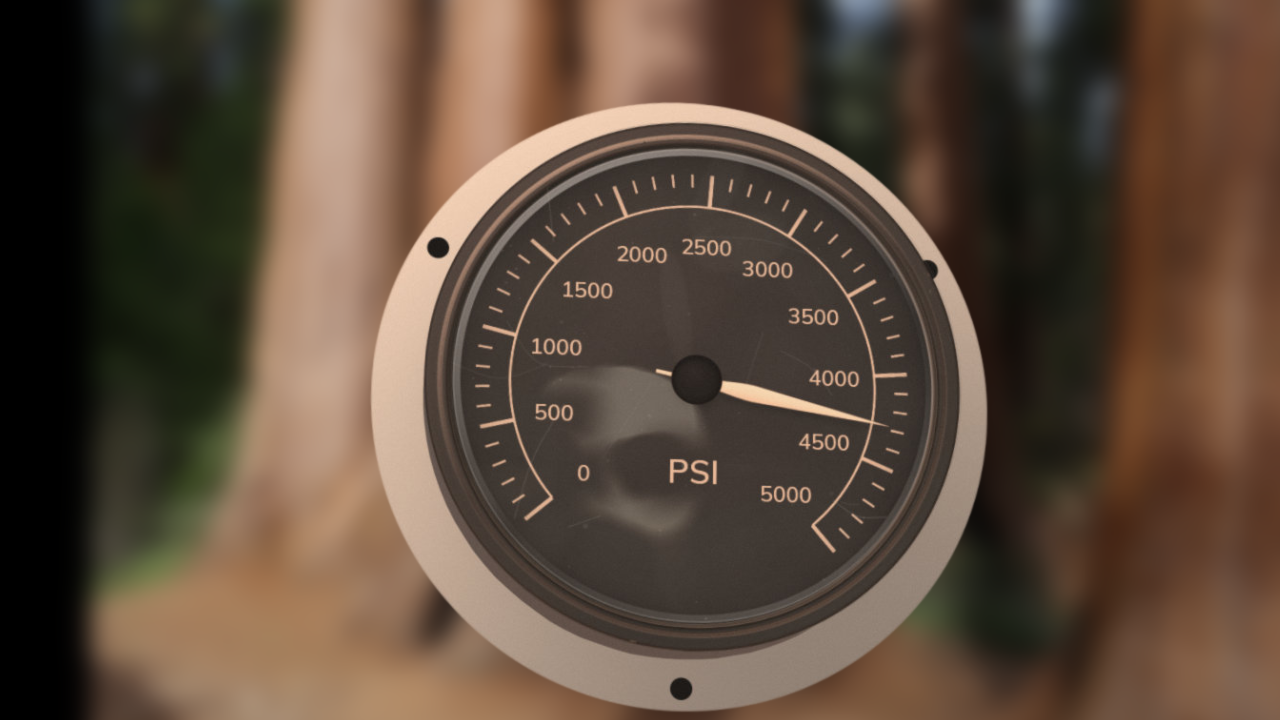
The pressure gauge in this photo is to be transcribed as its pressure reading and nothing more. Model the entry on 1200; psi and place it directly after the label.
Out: 4300; psi
